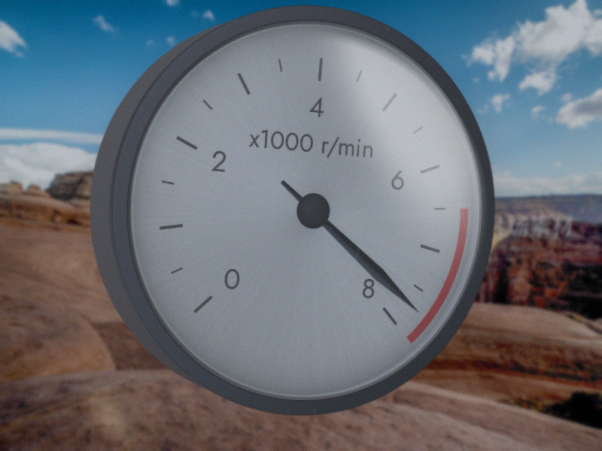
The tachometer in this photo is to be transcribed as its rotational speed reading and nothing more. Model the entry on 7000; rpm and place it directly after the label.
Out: 7750; rpm
